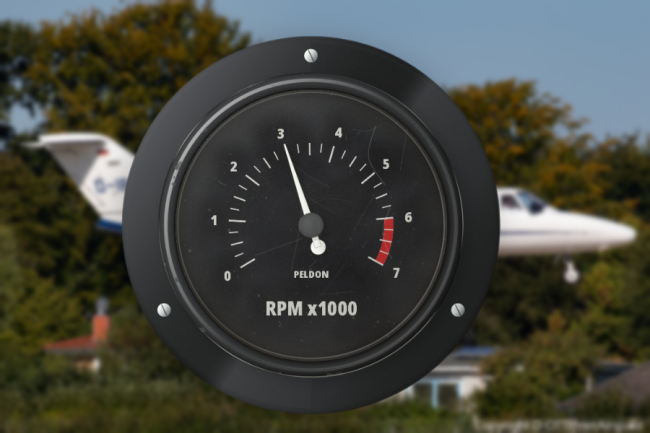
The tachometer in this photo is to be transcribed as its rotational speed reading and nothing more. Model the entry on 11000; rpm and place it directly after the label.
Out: 3000; rpm
